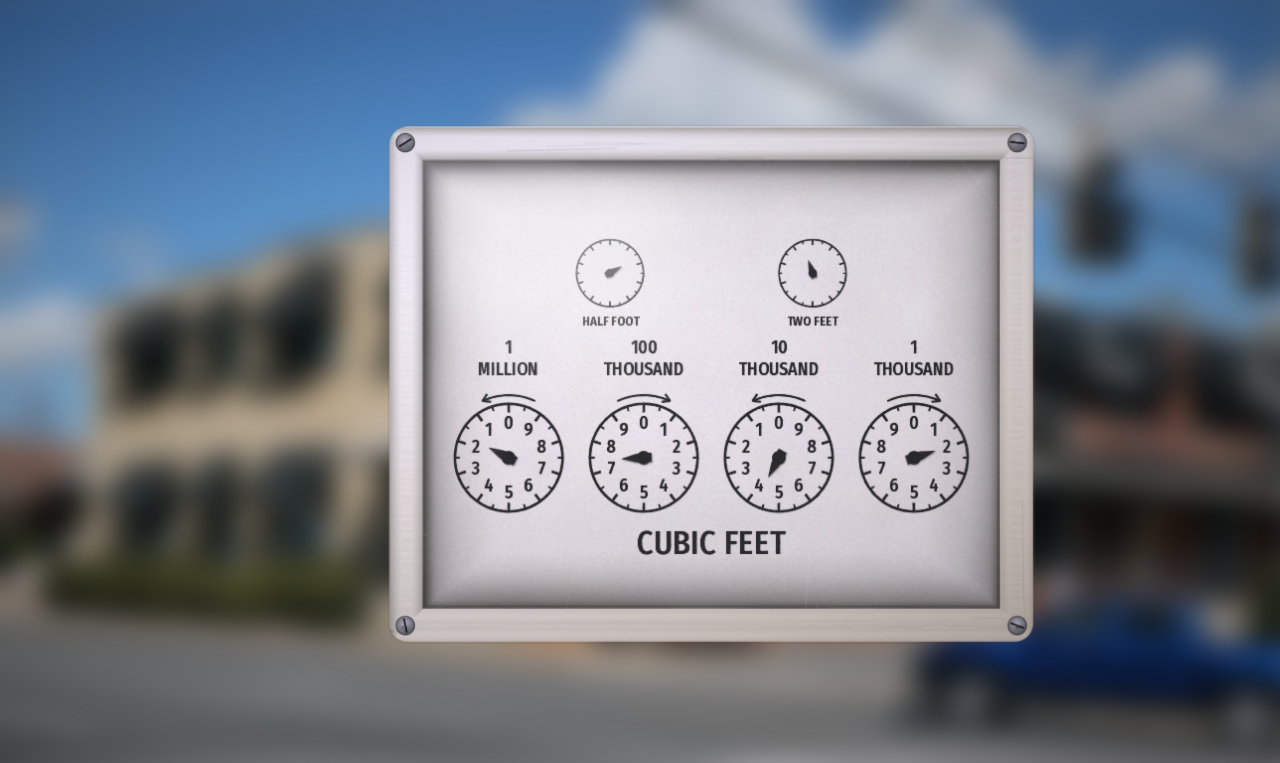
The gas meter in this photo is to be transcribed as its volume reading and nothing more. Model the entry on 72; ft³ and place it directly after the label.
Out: 174200; ft³
